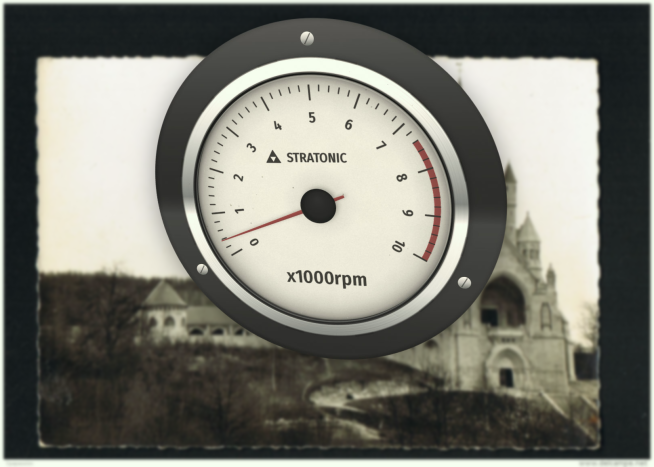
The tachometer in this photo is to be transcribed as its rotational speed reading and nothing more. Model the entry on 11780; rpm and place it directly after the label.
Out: 400; rpm
